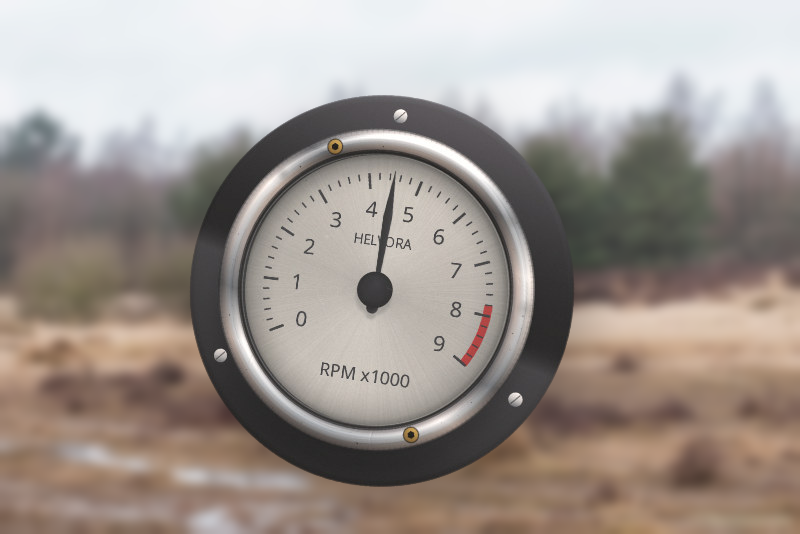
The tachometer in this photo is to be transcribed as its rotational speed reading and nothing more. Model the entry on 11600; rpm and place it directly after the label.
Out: 4500; rpm
